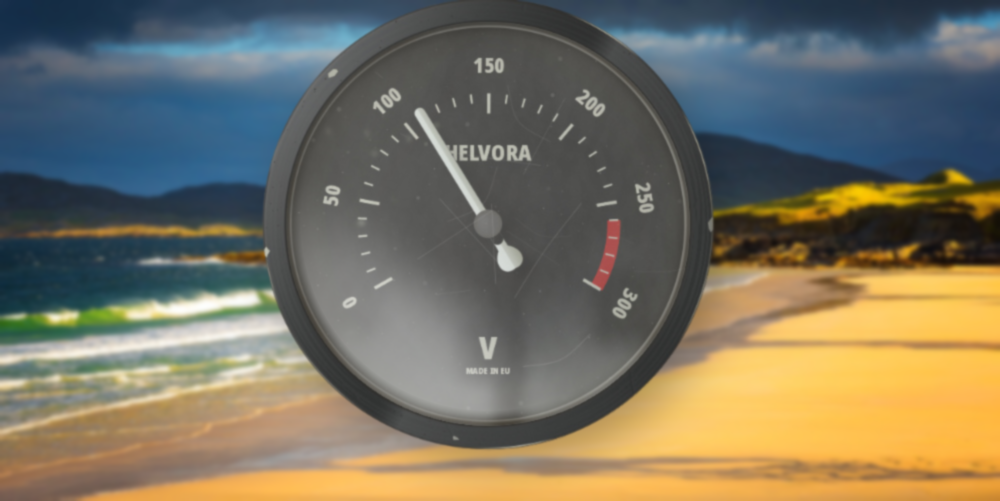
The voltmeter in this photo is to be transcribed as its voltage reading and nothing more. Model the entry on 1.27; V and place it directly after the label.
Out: 110; V
